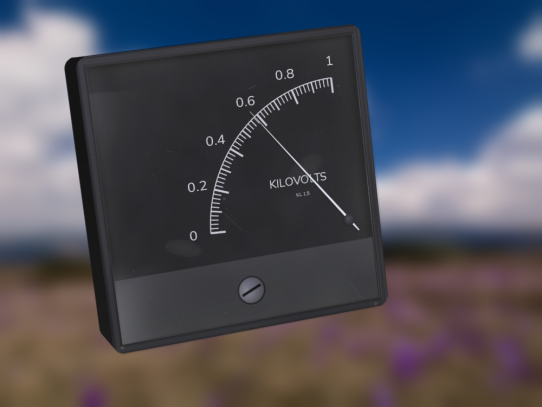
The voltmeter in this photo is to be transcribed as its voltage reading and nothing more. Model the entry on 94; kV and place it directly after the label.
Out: 0.58; kV
